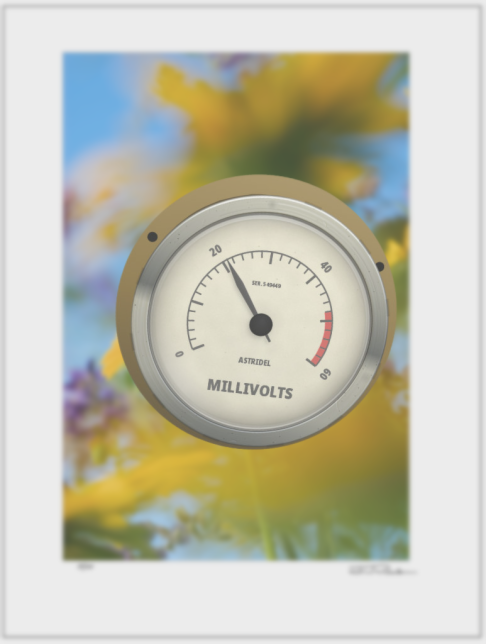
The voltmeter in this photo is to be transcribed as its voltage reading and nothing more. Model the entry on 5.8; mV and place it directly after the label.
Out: 21; mV
